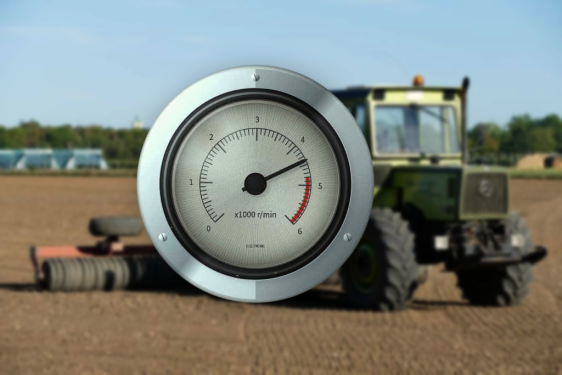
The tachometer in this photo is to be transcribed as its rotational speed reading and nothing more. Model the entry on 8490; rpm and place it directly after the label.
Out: 4400; rpm
